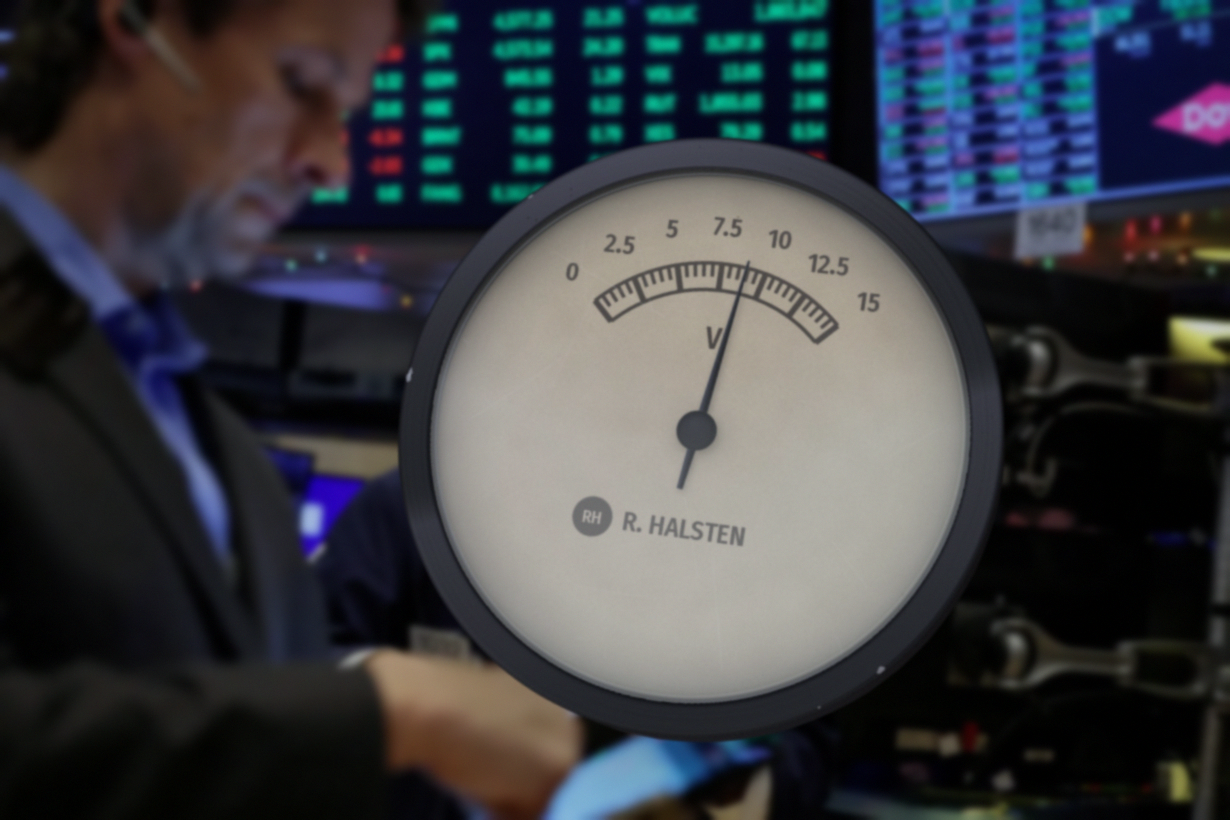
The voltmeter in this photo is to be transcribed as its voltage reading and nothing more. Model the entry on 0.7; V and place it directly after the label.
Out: 9; V
